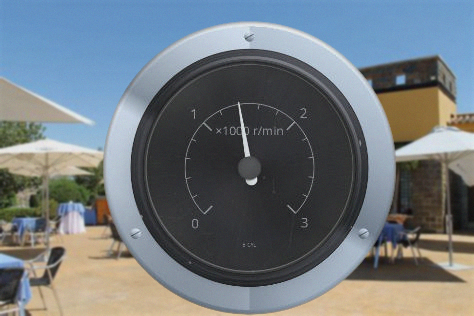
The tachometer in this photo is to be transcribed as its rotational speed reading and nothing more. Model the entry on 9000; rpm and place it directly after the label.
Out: 1400; rpm
